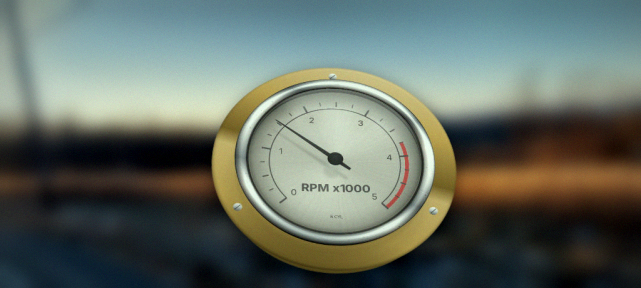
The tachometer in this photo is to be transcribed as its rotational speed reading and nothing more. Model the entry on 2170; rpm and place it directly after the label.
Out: 1500; rpm
